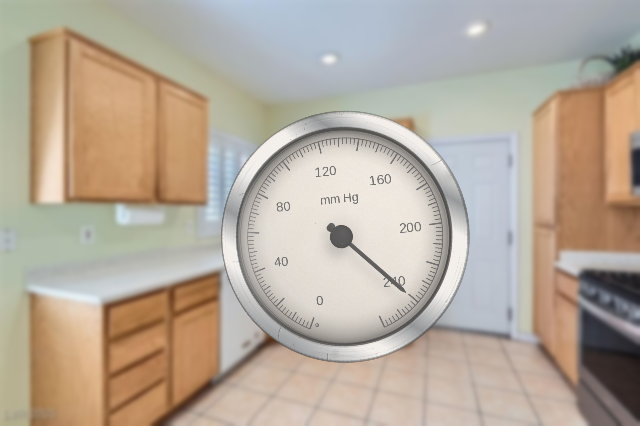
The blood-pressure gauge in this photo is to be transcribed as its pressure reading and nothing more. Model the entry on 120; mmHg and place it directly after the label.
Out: 240; mmHg
